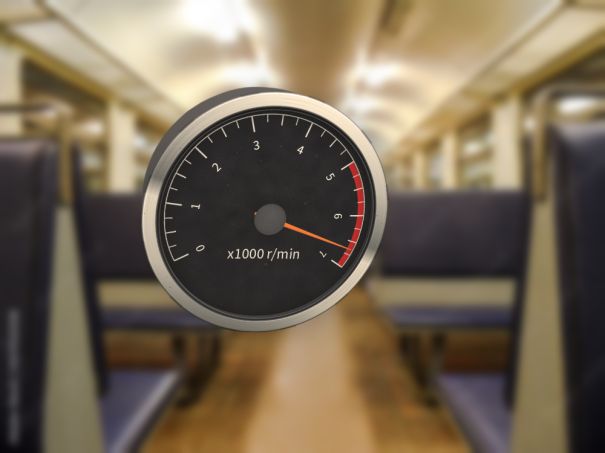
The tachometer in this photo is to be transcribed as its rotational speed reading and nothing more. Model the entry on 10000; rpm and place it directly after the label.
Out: 6625; rpm
